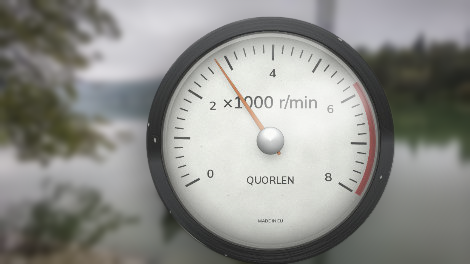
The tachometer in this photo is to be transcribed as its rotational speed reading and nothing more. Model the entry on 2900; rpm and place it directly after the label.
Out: 2800; rpm
